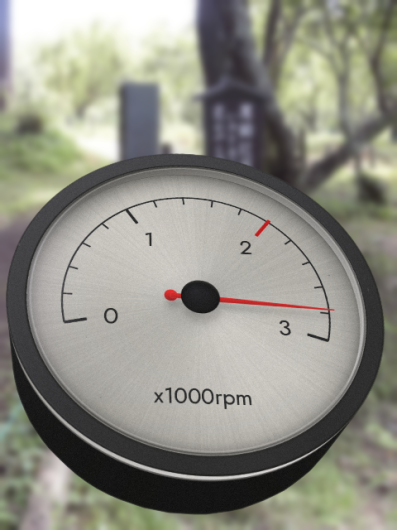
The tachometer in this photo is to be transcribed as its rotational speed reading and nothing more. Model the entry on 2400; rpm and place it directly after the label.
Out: 2800; rpm
